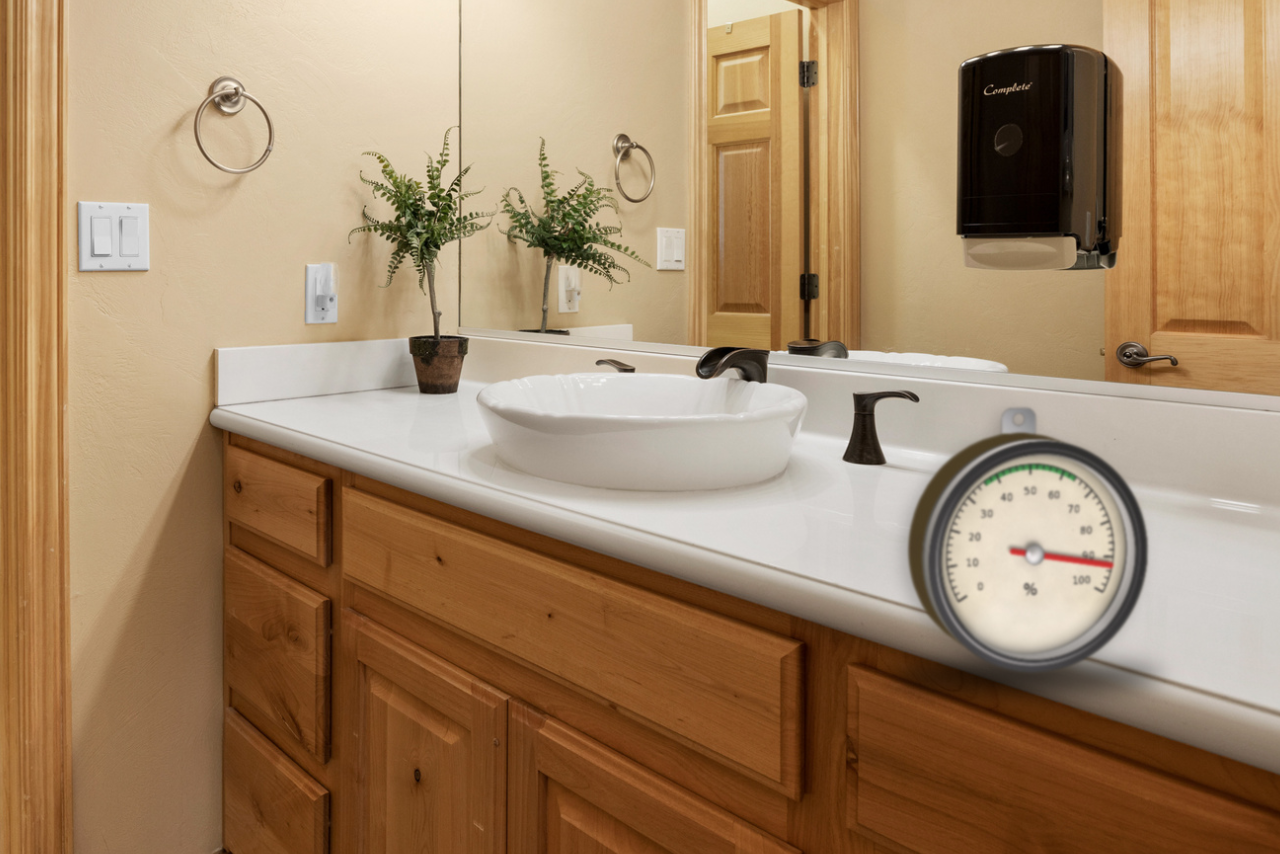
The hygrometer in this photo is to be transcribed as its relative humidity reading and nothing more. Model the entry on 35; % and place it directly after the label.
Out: 92; %
